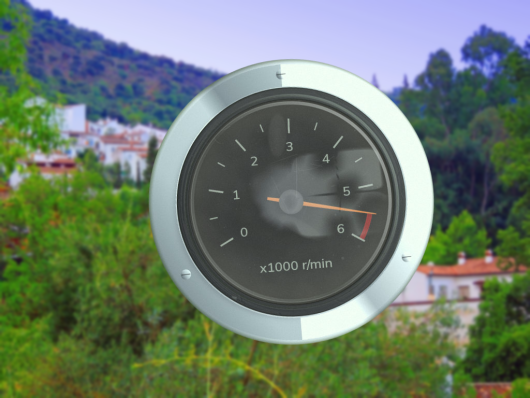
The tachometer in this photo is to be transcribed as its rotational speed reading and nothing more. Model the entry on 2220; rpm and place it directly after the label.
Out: 5500; rpm
